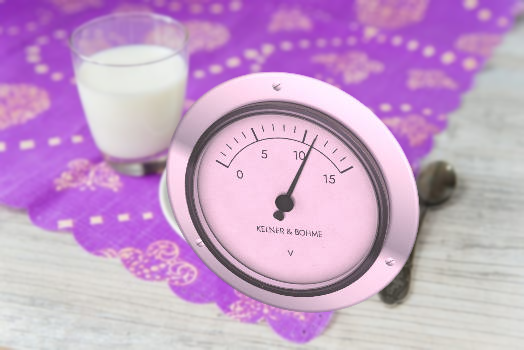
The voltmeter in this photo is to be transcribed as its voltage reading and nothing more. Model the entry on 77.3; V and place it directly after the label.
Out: 11; V
